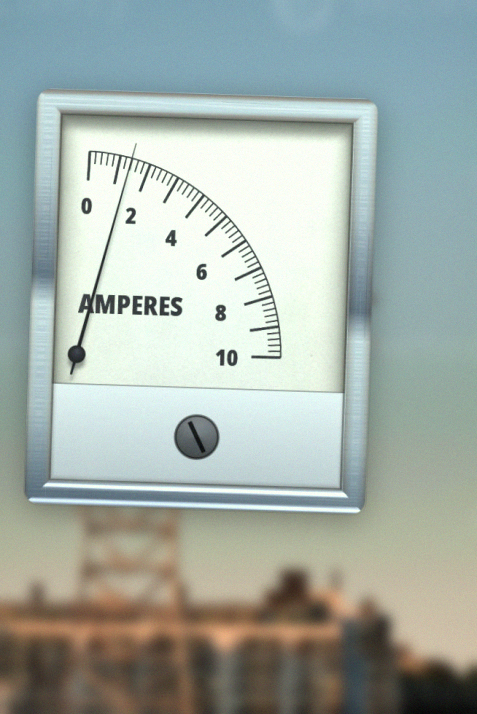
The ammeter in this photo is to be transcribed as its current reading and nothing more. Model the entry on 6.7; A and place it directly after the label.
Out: 1.4; A
